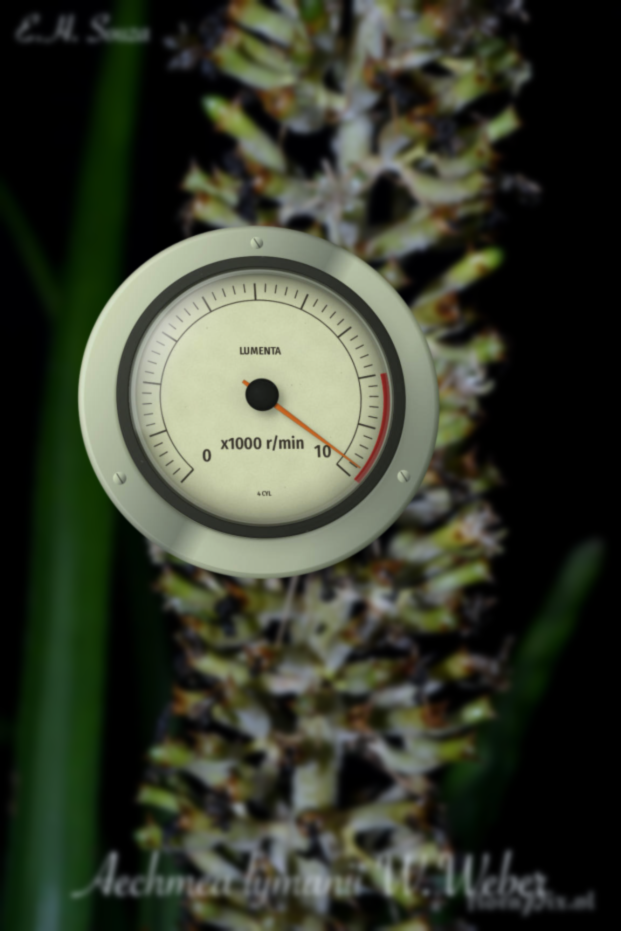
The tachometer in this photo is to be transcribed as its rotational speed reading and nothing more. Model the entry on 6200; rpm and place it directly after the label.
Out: 9800; rpm
